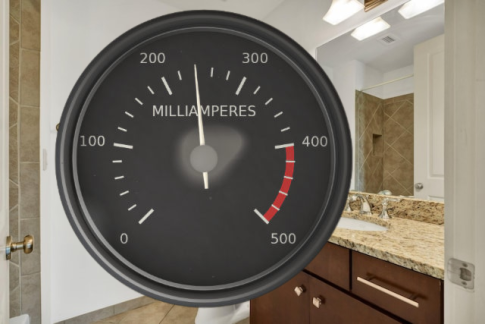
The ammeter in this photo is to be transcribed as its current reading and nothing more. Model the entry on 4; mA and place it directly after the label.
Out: 240; mA
